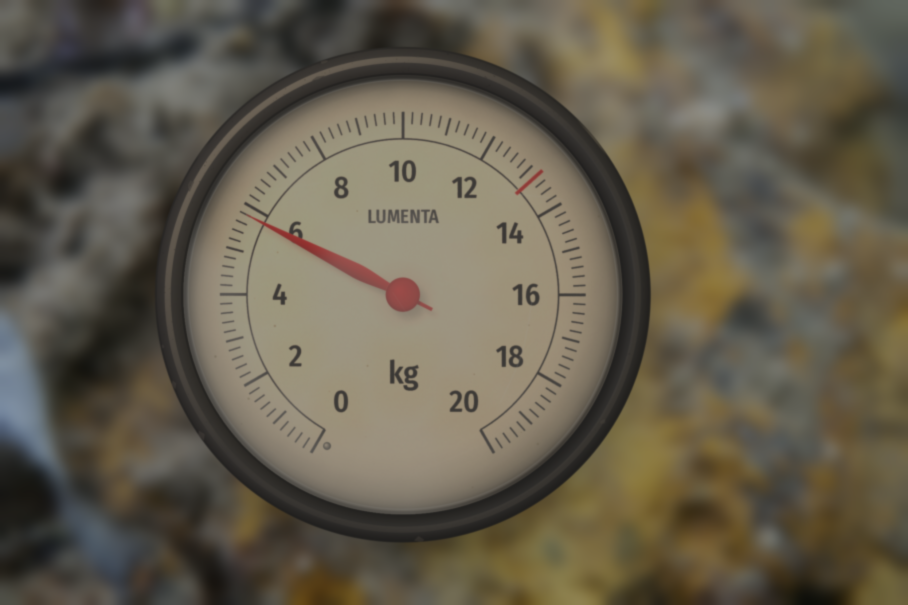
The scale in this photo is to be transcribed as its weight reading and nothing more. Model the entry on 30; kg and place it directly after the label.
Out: 5.8; kg
